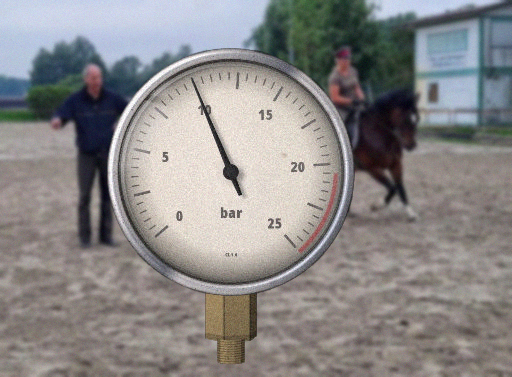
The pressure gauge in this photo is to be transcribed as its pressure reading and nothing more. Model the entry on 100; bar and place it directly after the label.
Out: 10; bar
